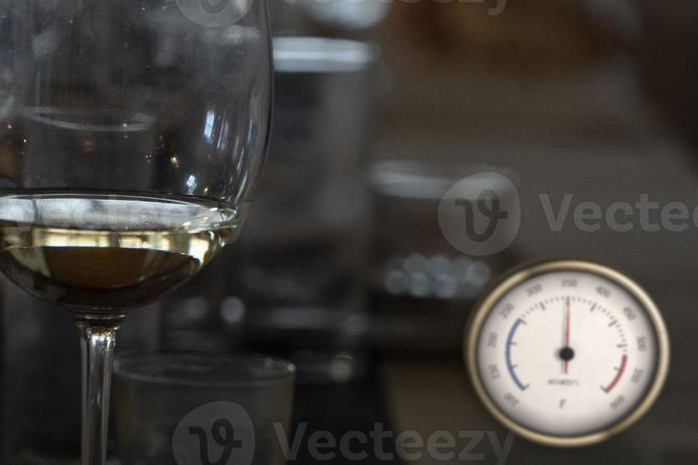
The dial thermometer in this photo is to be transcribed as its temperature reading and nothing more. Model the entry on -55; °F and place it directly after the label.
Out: 350; °F
